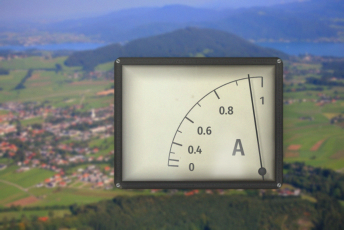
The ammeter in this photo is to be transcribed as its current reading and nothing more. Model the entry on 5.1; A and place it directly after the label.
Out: 0.95; A
